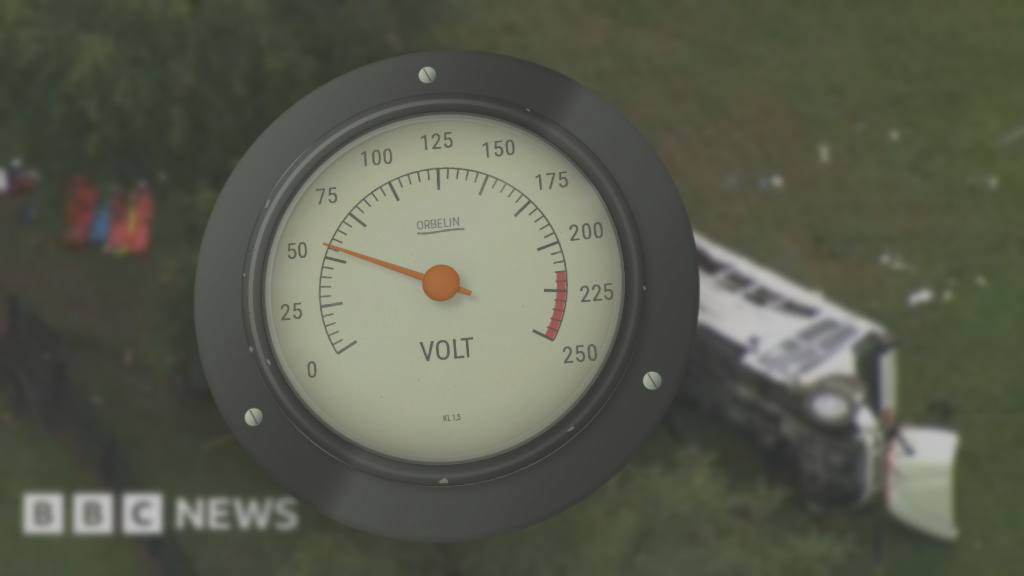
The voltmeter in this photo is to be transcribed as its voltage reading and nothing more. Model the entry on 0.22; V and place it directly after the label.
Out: 55; V
